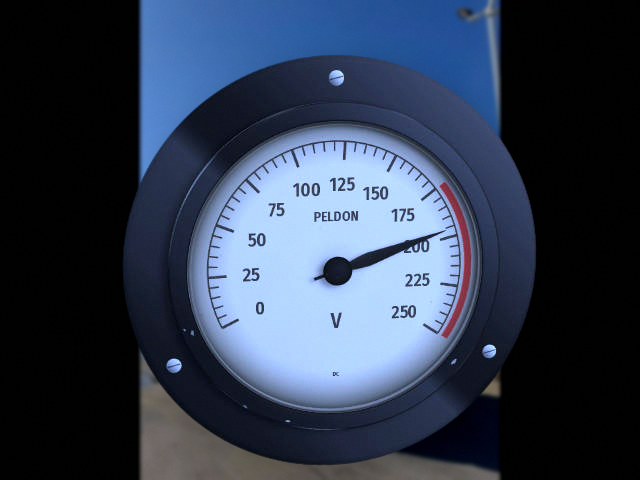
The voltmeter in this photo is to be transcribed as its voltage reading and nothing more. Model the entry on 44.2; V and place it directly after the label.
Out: 195; V
